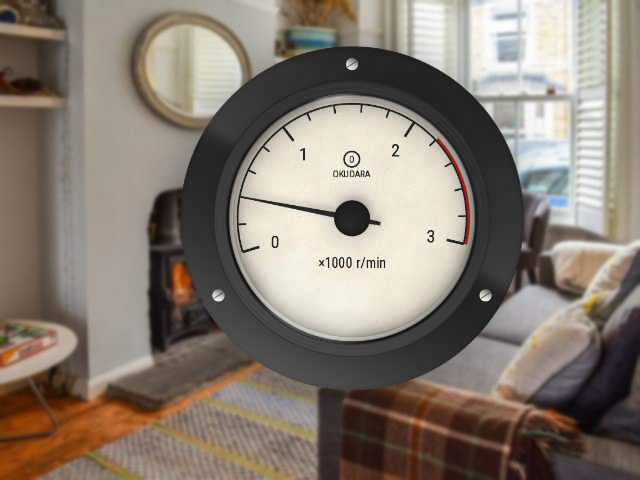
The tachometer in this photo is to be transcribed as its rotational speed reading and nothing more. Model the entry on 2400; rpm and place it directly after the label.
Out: 400; rpm
